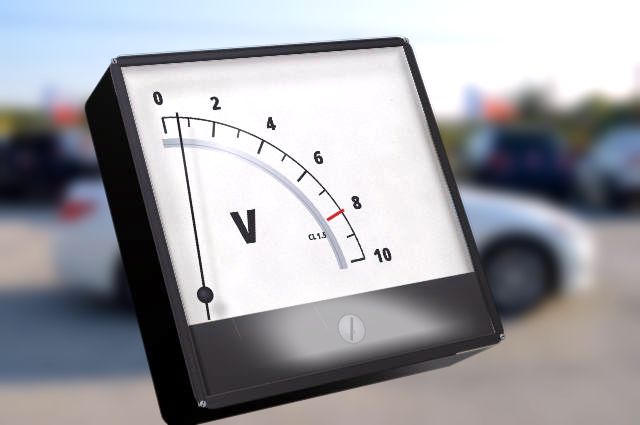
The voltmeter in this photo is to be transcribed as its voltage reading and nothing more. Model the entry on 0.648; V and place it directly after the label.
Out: 0.5; V
